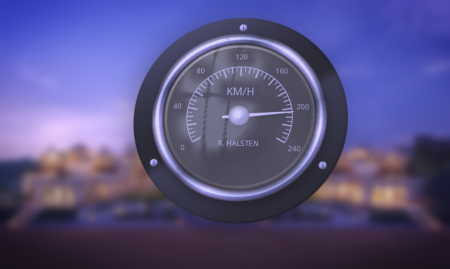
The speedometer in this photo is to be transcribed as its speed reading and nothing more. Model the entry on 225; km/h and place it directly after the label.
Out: 205; km/h
